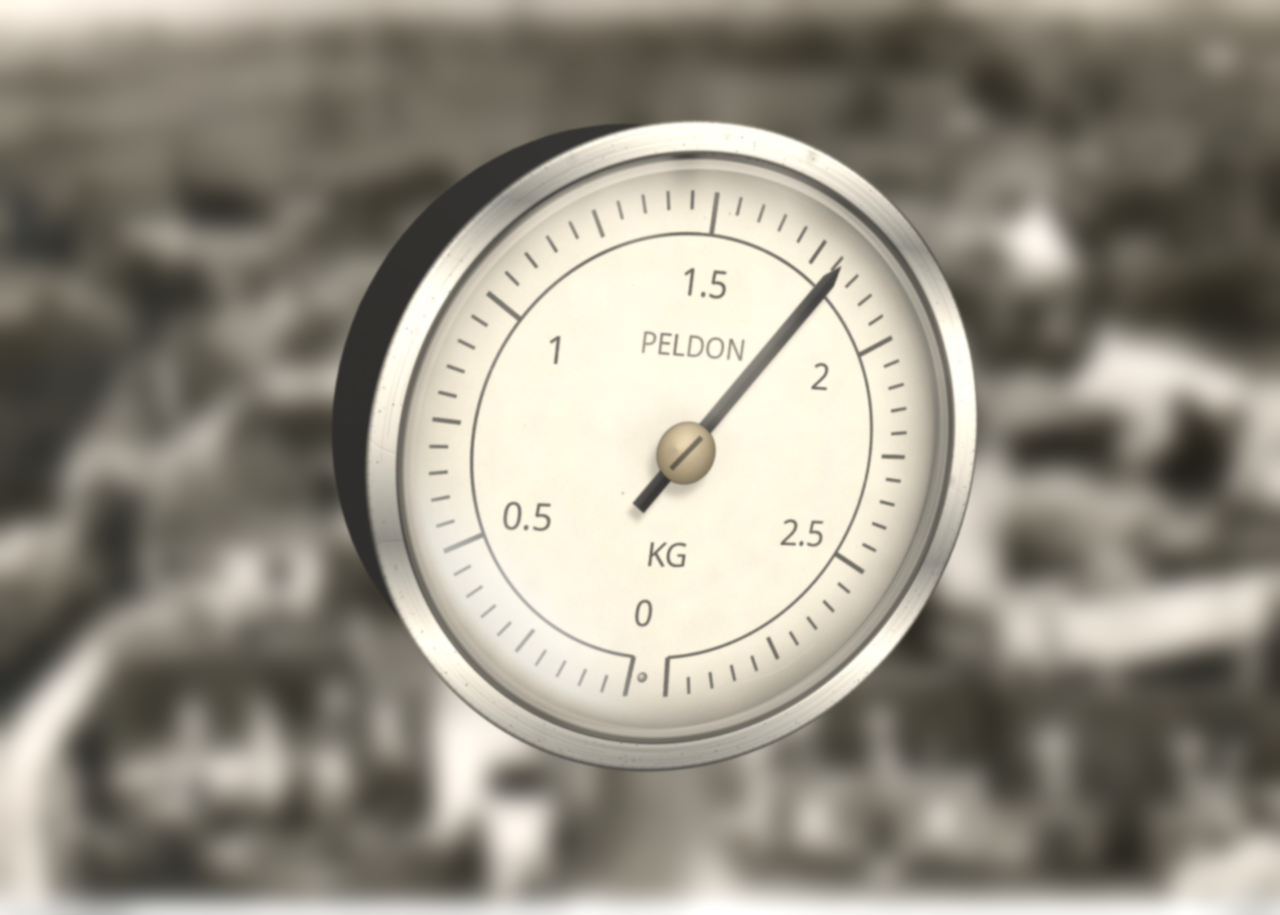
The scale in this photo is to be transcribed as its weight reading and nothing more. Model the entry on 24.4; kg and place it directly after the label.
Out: 1.8; kg
